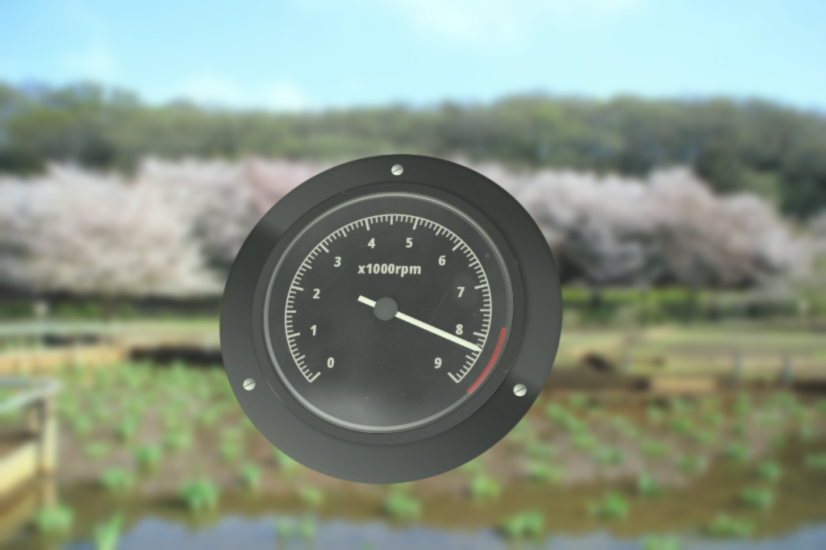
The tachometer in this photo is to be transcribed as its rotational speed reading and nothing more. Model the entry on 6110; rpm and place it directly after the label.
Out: 8300; rpm
